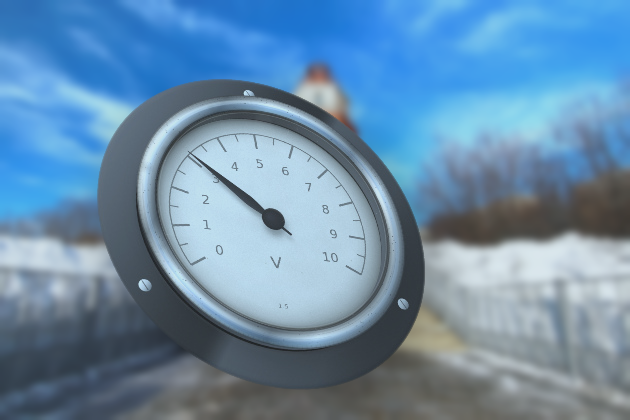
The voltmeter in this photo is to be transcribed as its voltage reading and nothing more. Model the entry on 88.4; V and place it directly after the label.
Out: 3; V
